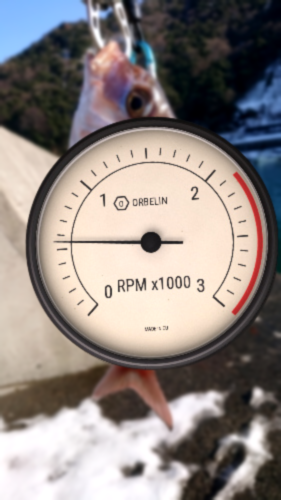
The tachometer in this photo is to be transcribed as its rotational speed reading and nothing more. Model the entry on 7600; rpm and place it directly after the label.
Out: 550; rpm
